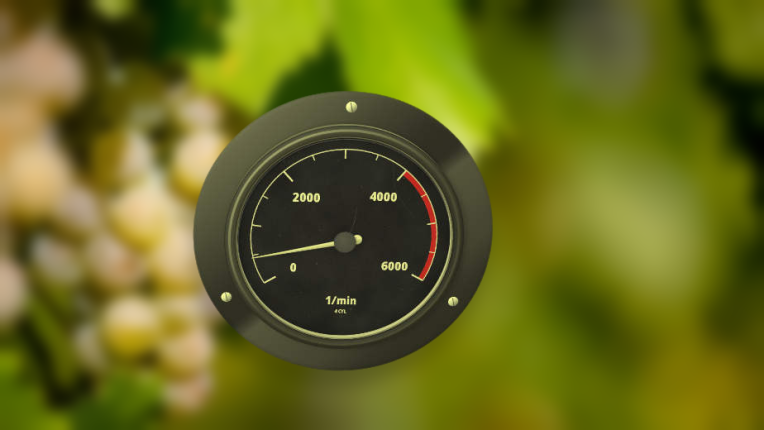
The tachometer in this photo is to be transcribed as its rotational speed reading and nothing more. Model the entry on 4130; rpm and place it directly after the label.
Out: 500; rpm
